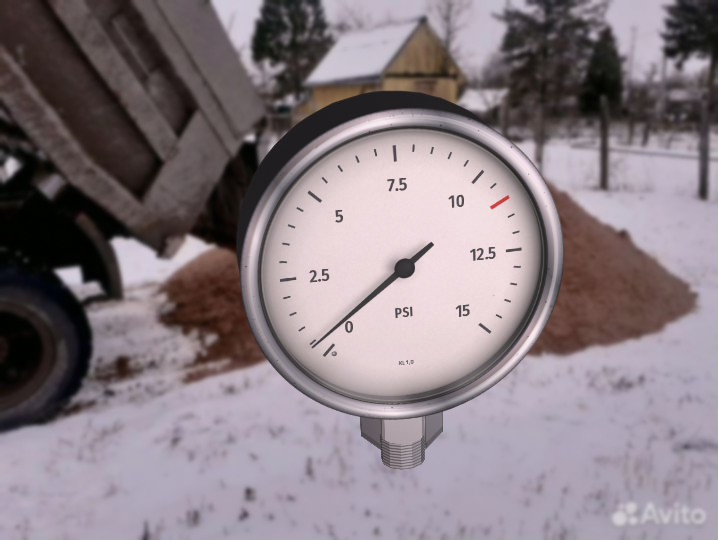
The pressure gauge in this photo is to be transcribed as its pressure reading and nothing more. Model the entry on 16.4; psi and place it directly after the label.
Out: 0.5; psi
